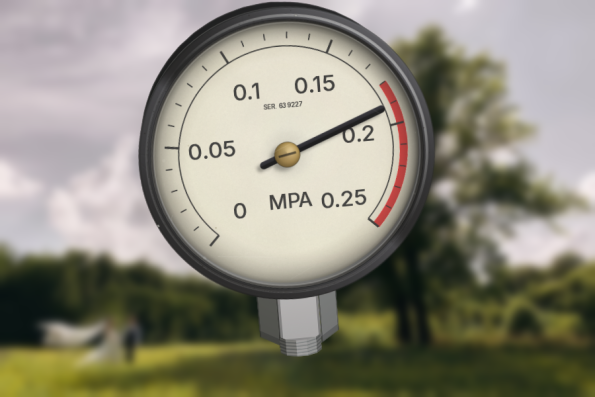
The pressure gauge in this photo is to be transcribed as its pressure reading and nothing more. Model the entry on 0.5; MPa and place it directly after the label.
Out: 0.19; MPa
